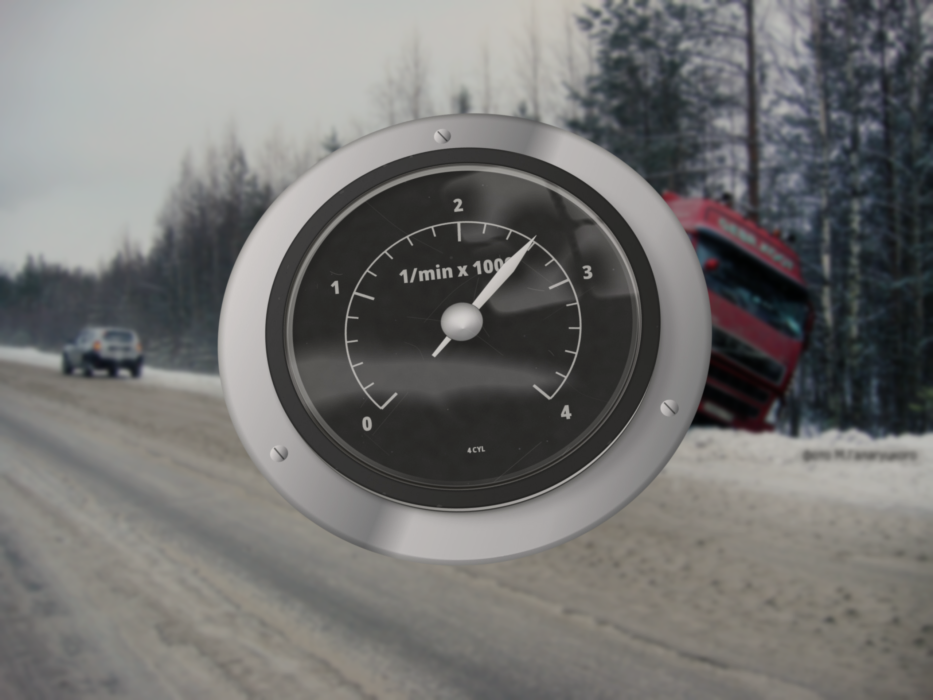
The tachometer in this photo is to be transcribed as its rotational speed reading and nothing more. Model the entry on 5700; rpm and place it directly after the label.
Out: 2600; rpm
